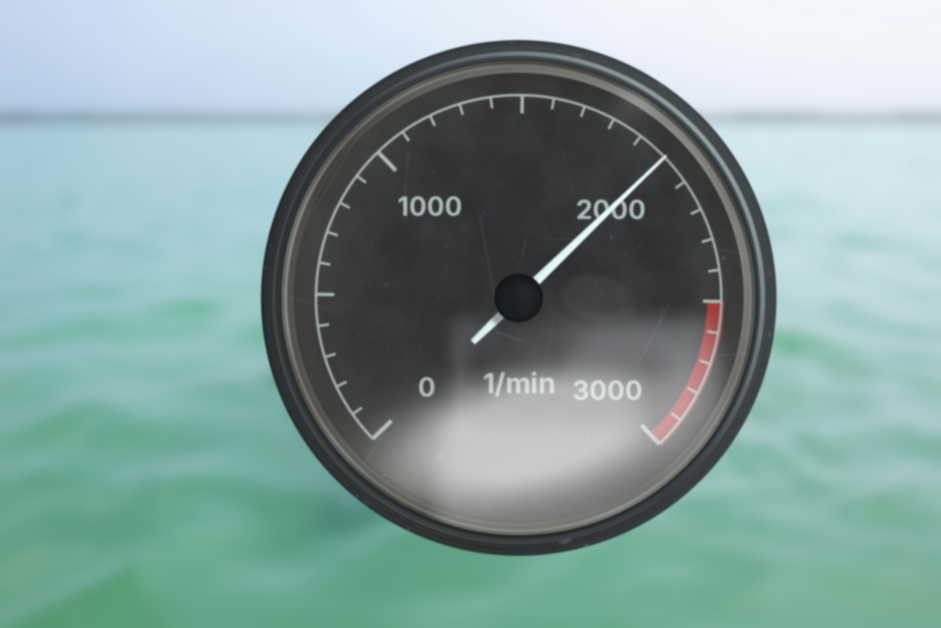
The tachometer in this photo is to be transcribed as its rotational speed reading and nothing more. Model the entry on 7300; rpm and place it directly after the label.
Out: 2000; rpm
